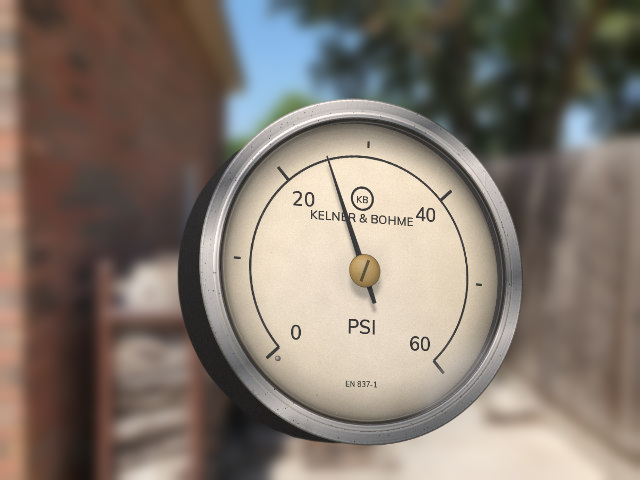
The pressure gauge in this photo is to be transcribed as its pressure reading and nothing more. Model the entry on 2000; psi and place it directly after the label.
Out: 25; psi
